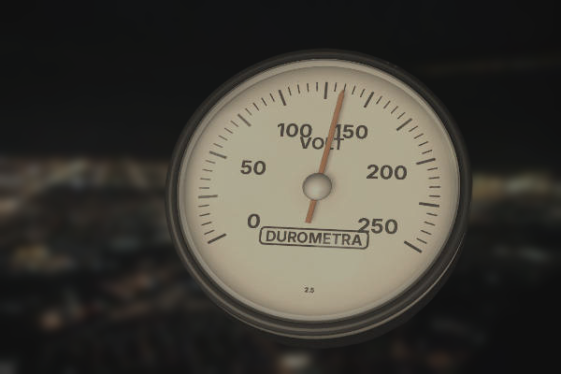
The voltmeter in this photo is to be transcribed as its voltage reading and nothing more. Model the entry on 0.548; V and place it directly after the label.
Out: 135; V
